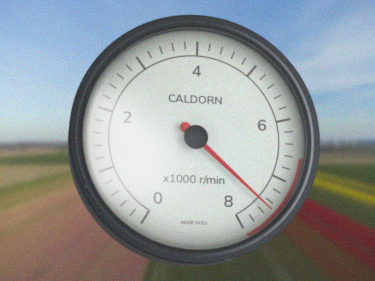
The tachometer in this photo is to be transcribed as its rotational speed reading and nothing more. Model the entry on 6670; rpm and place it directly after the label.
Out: 7500; rpm
